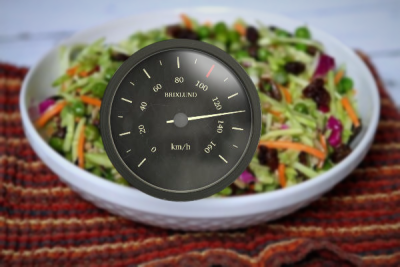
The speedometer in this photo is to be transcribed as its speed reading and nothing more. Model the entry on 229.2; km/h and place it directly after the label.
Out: 130; km/h
